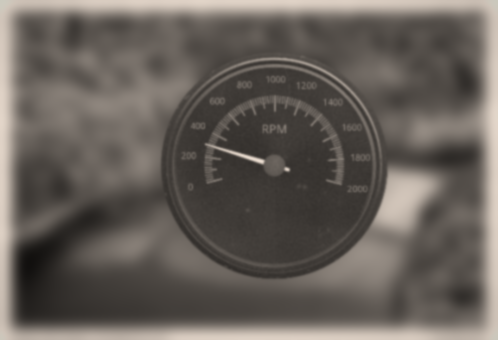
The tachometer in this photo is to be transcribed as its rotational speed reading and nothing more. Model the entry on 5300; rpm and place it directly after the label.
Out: 300; rpm
